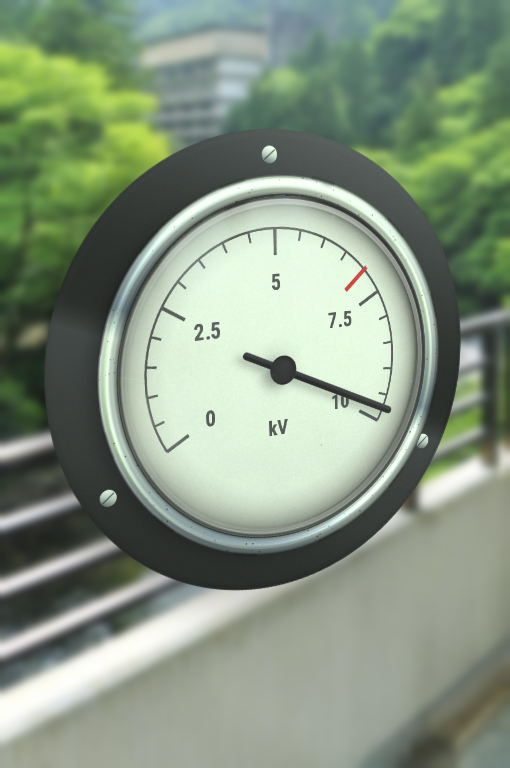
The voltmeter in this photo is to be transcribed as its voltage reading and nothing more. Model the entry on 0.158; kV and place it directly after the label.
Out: 9.75; kV
